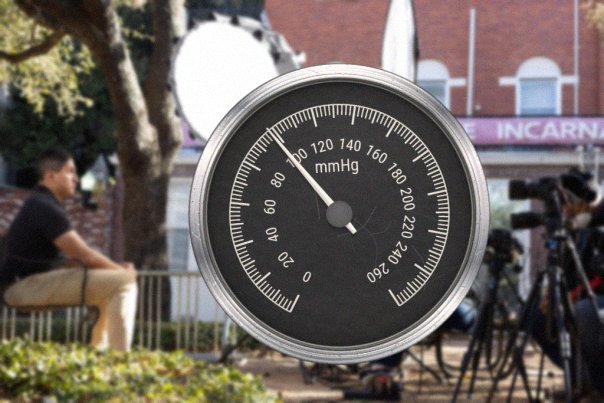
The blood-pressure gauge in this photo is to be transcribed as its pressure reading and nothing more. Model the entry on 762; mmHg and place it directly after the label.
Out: 98; mmHg
